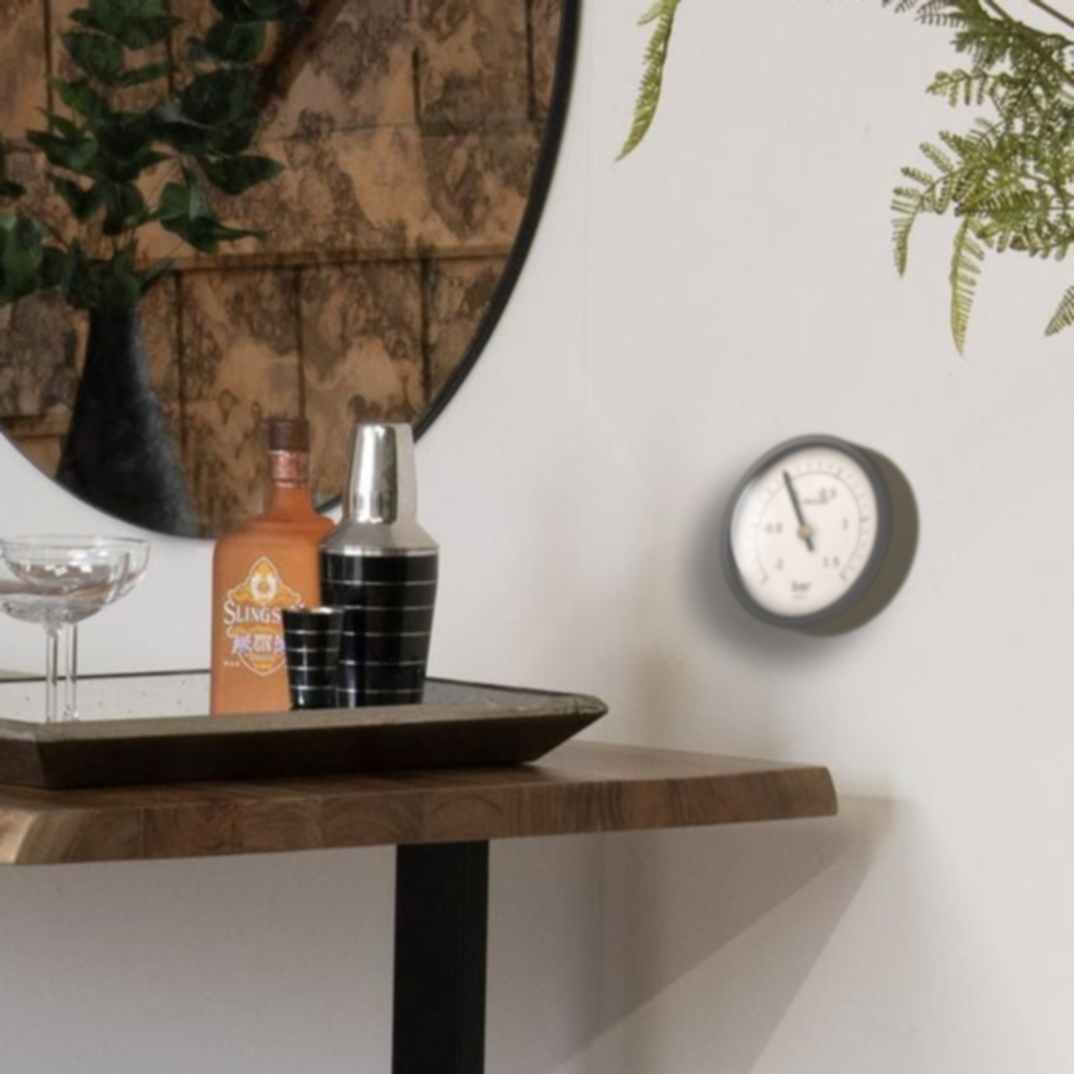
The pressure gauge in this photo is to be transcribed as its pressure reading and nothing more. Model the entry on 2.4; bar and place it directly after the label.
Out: 0; bar
